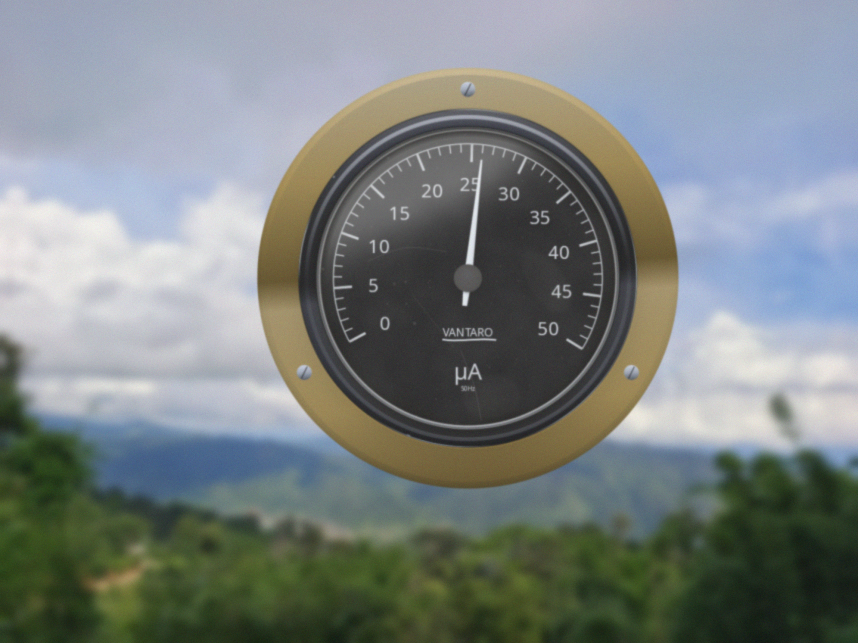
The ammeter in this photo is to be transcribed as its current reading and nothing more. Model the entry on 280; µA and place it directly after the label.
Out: 26; µA
